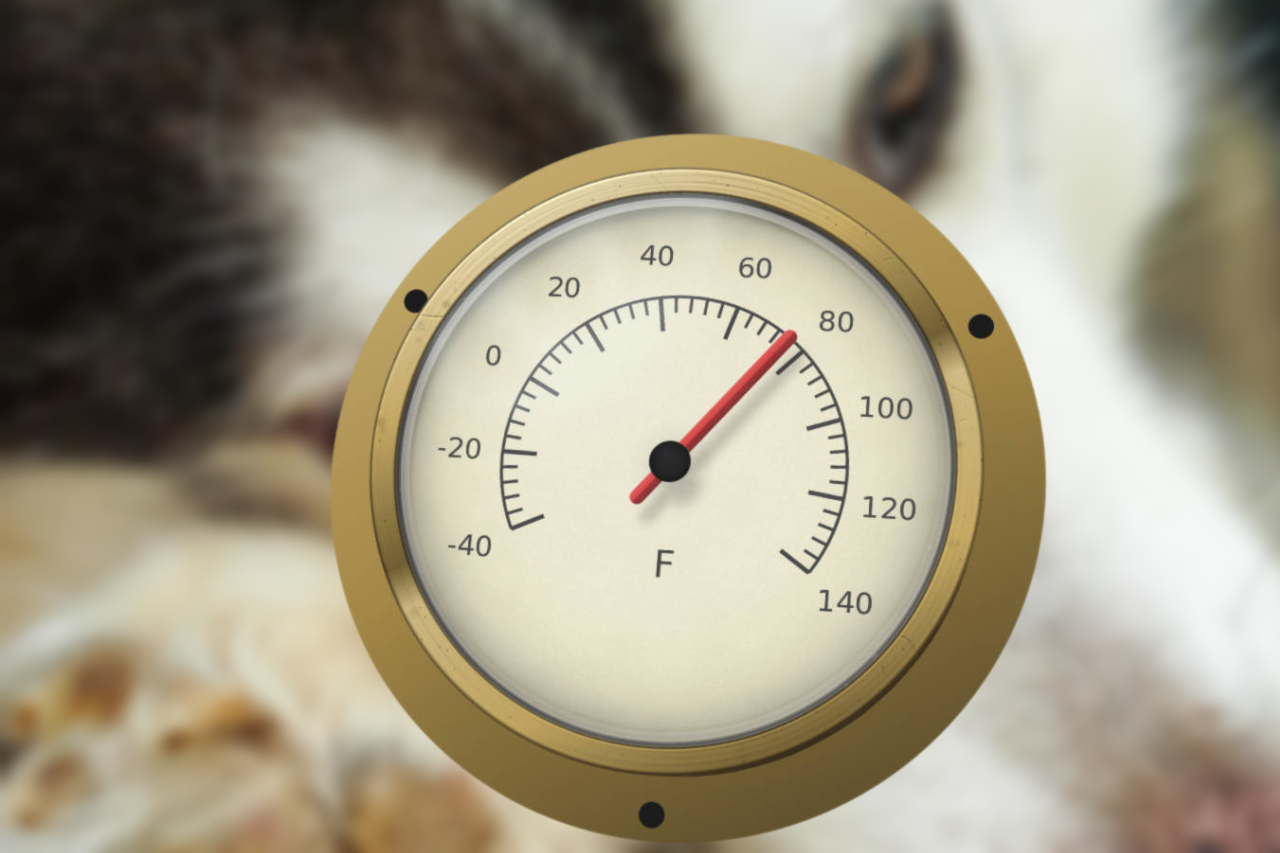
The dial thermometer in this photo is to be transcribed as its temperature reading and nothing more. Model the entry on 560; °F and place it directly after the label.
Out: 76; °F
